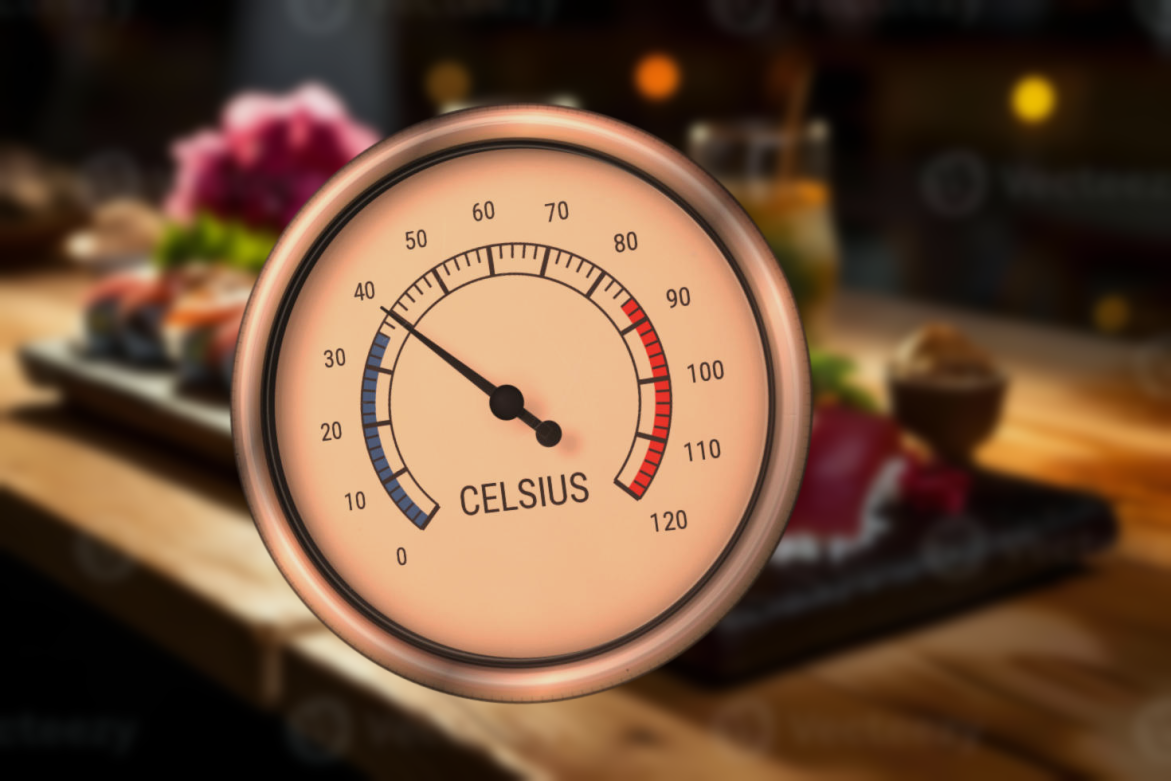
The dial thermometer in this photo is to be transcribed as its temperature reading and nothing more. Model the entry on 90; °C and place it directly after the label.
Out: 40; °C
